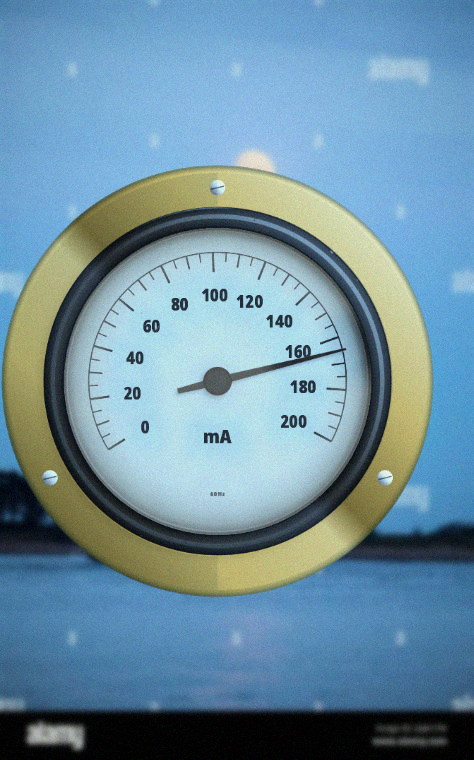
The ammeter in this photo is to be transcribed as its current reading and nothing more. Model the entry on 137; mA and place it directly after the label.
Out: 165; mA
